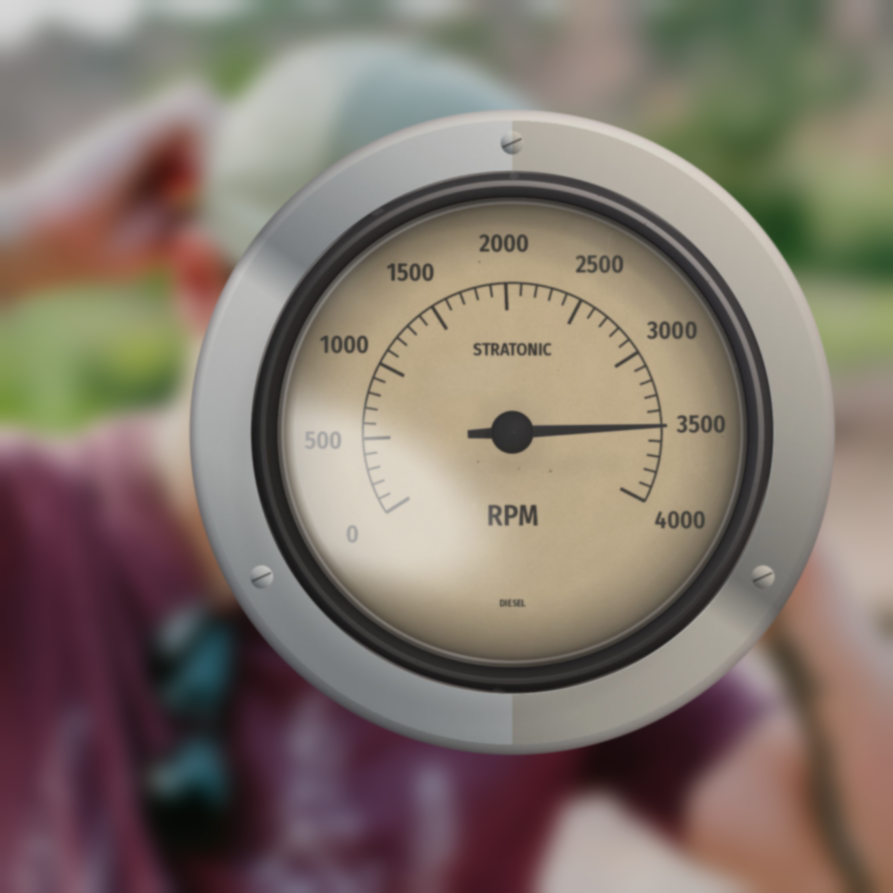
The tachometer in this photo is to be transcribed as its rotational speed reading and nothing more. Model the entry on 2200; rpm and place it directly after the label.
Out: 3500; rpm
